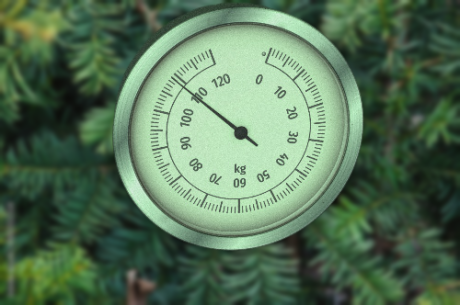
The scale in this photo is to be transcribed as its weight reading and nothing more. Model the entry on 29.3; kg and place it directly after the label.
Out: 109; kg
